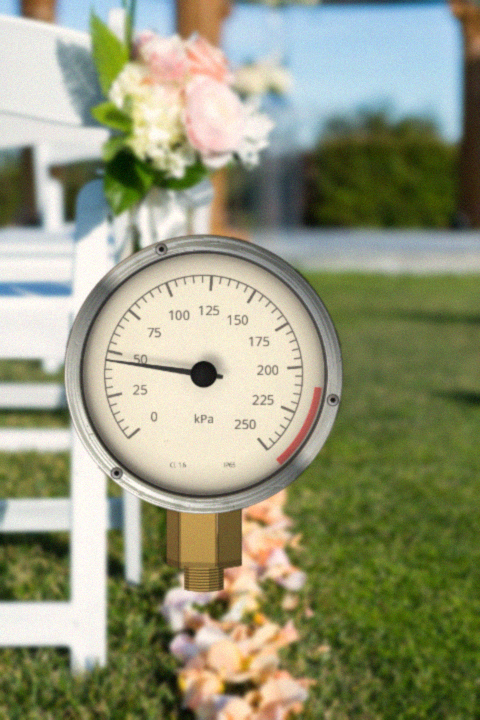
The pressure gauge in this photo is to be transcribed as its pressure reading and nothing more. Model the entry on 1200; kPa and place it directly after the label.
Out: 45; kPa
